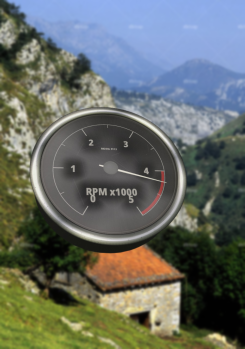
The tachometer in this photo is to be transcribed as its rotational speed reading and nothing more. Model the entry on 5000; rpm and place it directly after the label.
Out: 4250; rpm
